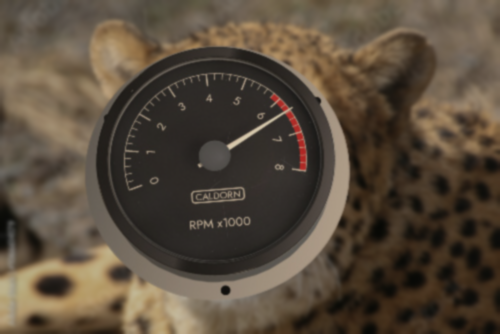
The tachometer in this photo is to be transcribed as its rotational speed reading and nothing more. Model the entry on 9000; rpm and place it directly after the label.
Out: 6400; rpm
